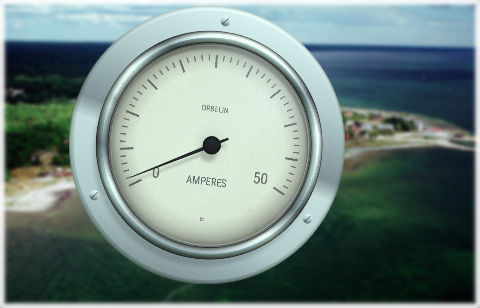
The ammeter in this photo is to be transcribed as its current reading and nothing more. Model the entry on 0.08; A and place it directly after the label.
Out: 1; A
